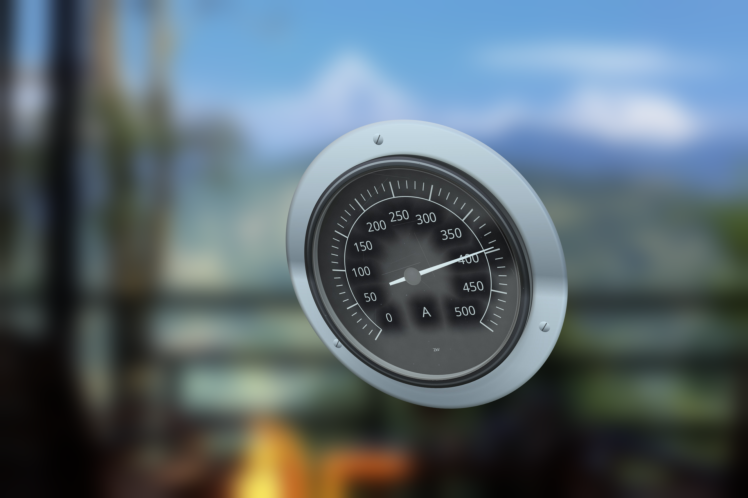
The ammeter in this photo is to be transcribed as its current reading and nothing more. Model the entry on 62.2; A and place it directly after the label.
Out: 395; A
